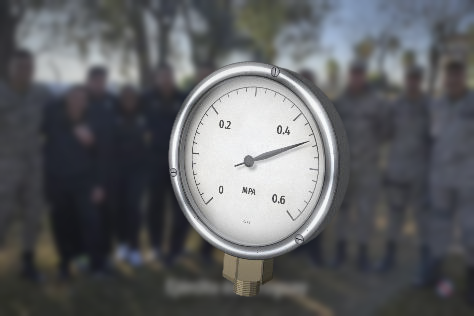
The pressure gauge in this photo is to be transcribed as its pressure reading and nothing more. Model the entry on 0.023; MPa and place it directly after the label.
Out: 0.45; MPa
